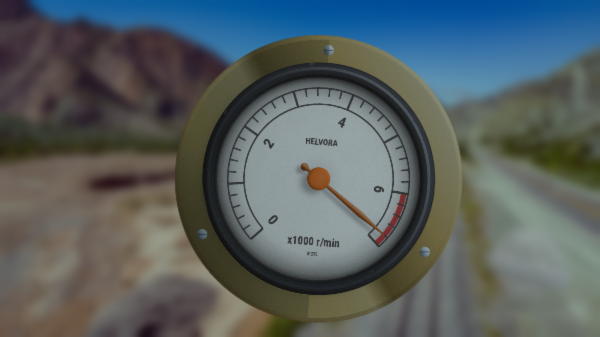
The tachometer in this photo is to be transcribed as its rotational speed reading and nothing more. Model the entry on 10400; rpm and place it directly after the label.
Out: 6800; rpm
